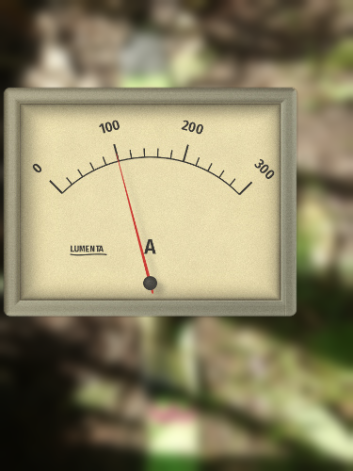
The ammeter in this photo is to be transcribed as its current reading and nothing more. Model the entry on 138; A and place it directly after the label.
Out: 100; A
